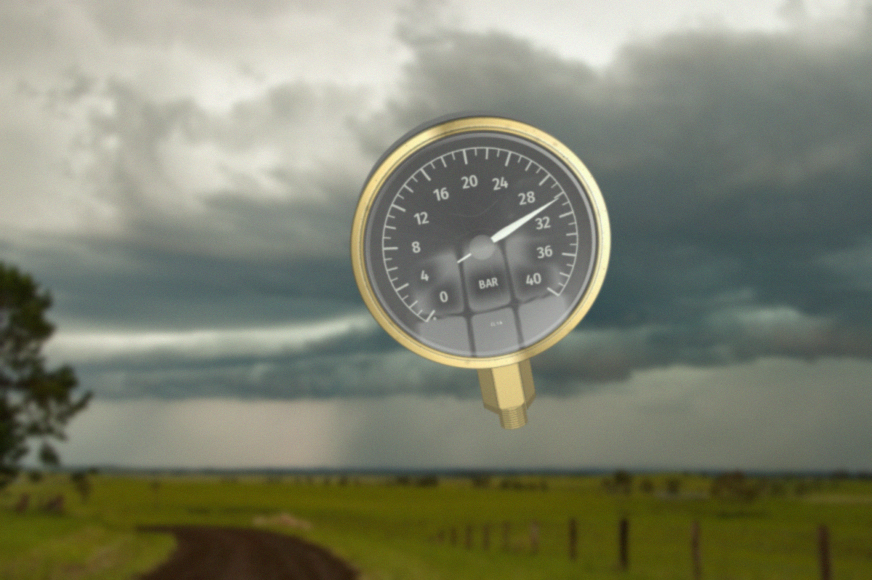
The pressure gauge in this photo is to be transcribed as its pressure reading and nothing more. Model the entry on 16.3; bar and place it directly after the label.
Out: 30; bar
